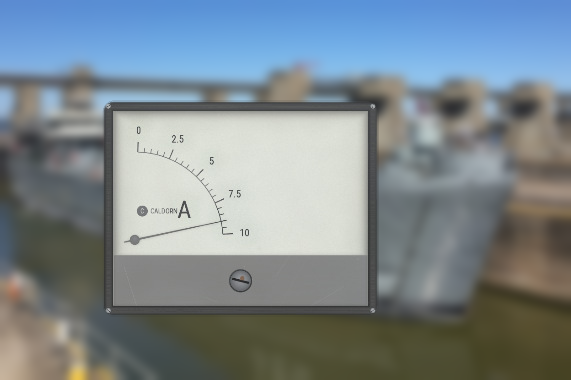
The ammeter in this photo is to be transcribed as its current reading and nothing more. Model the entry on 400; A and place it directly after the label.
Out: 9; A
